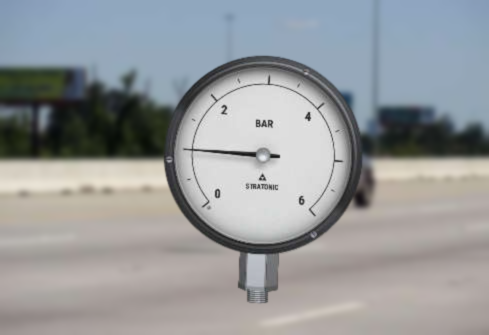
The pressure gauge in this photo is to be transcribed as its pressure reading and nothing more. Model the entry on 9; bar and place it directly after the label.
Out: 1; bar
